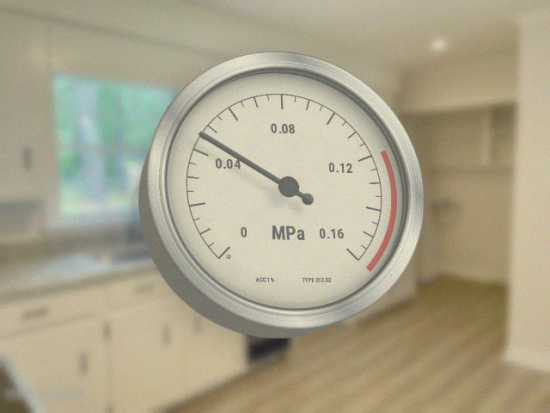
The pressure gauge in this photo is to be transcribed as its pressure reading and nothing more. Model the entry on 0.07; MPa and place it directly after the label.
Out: 0.045; MPa
